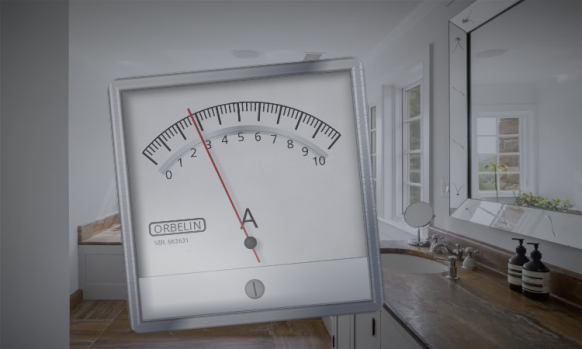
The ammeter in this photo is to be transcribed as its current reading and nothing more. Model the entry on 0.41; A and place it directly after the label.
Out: 2.8; A
